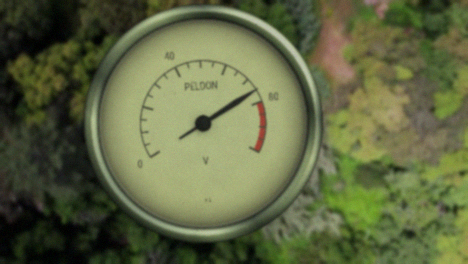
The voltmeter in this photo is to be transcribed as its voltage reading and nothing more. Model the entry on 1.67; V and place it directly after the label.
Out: 75; V
